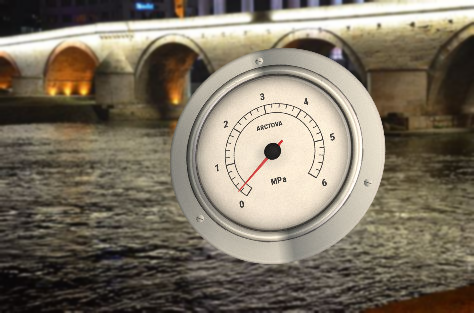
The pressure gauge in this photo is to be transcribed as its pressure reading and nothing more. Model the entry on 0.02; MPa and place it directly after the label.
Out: 0.2; MPa
